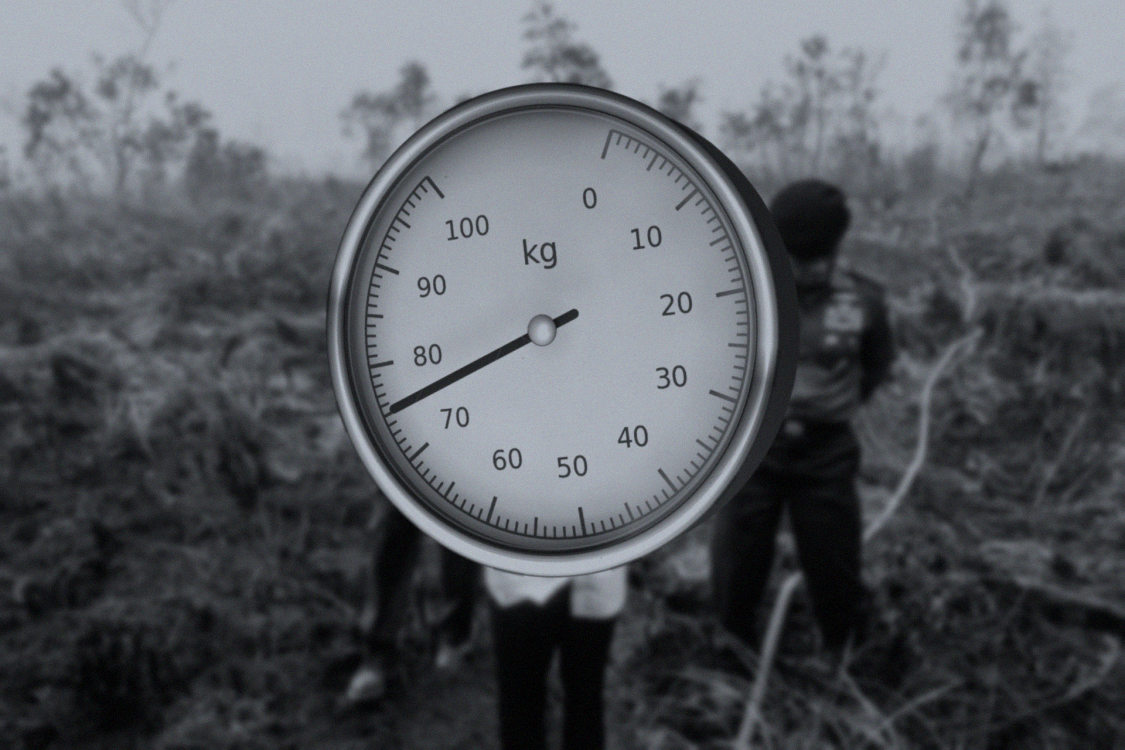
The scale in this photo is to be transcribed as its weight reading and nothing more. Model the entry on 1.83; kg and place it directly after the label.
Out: 75; kg
